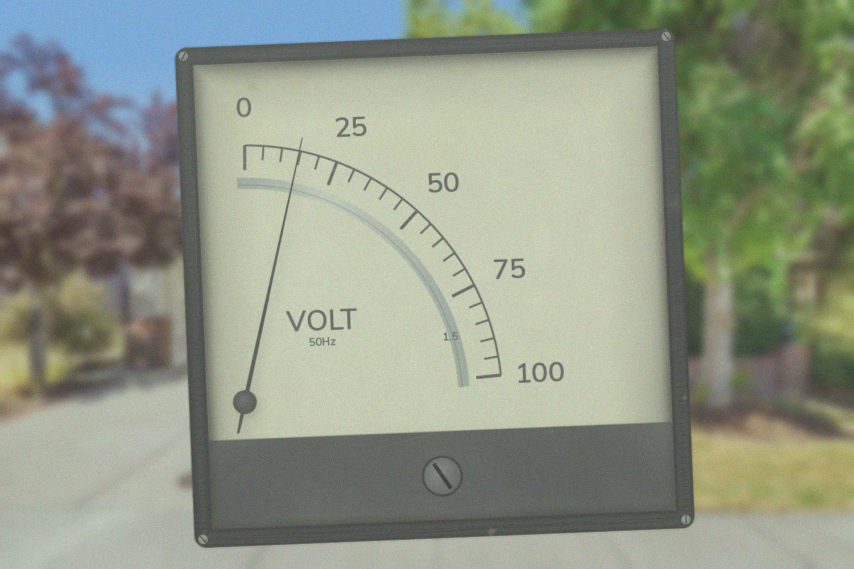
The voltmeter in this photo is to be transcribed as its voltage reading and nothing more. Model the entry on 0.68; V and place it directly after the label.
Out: 15; V
